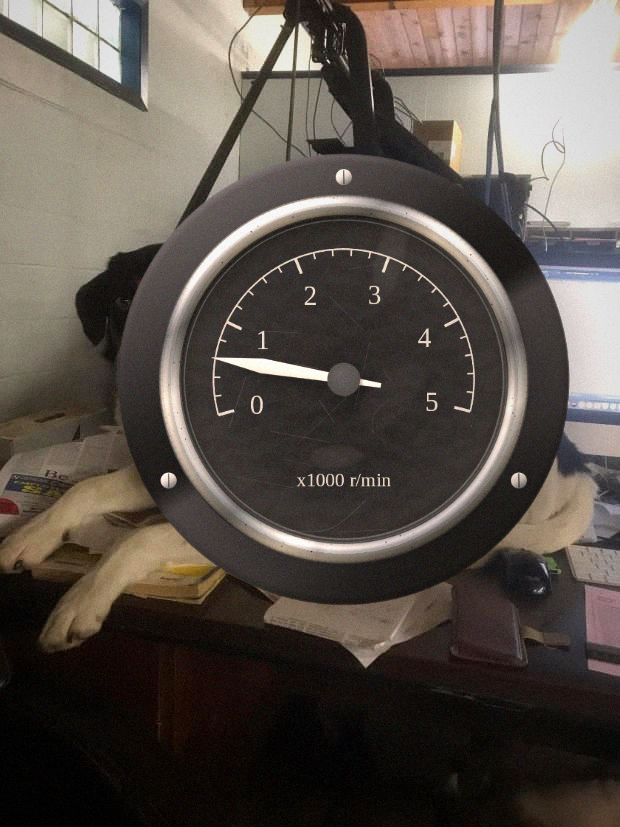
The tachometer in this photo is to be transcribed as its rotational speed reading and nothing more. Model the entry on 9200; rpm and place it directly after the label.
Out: 600; rpm
